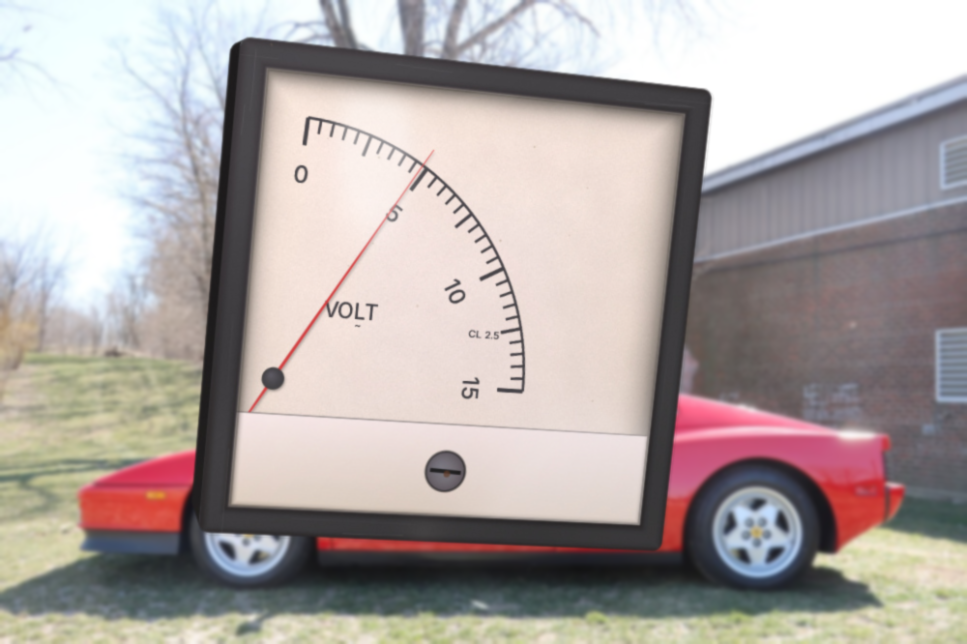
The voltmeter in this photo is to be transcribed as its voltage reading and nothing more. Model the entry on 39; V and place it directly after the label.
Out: 4.75; V
